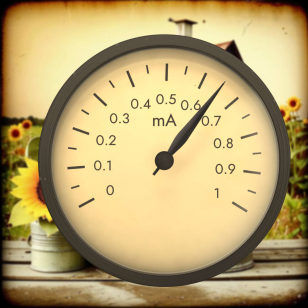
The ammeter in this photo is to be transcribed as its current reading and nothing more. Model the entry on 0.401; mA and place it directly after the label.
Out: 0.65; mA
